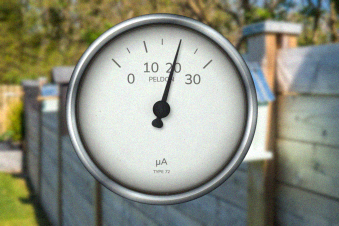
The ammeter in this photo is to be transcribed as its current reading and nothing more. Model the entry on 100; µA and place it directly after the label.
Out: 20; µA
